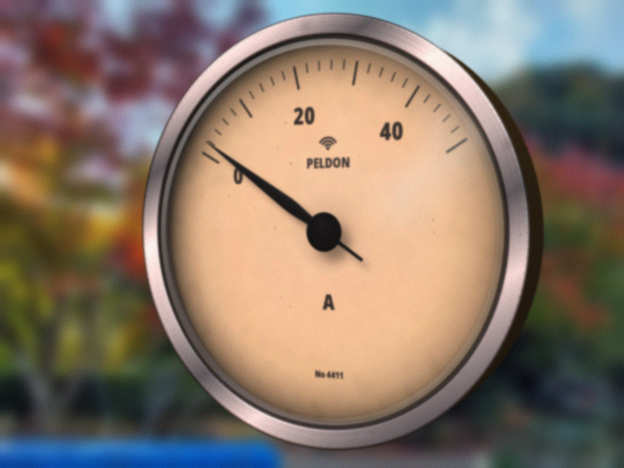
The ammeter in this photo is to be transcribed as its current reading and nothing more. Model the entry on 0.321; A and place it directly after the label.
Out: 2; A
